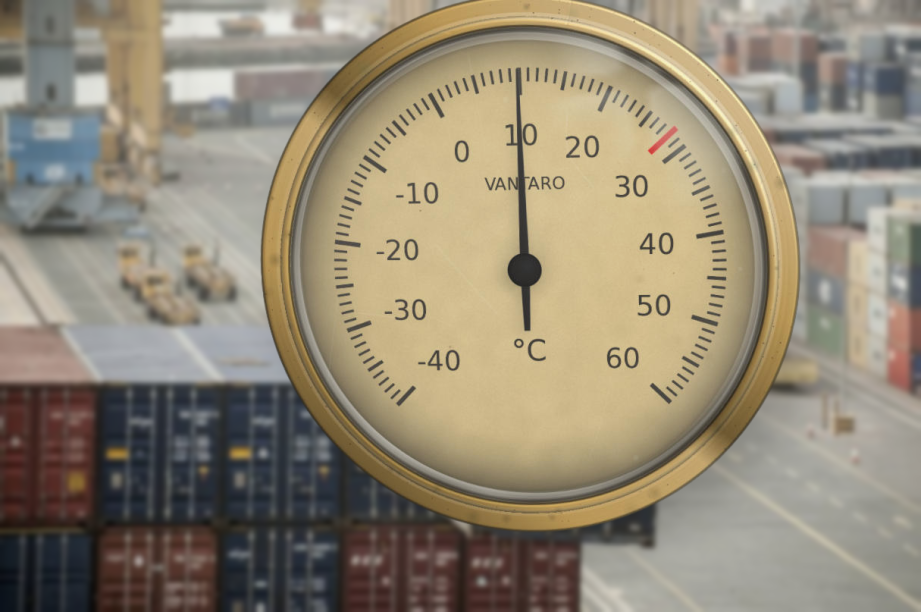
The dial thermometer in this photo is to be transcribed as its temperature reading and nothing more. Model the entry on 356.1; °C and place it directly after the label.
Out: 10; °C
